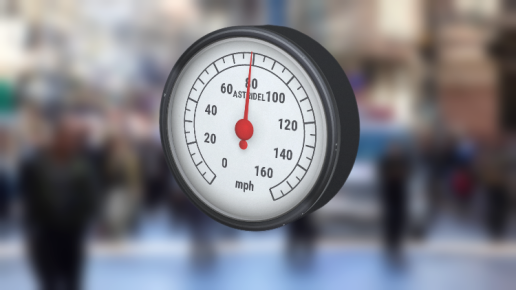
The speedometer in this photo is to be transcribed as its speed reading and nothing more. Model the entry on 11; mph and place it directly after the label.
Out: 80; mph
